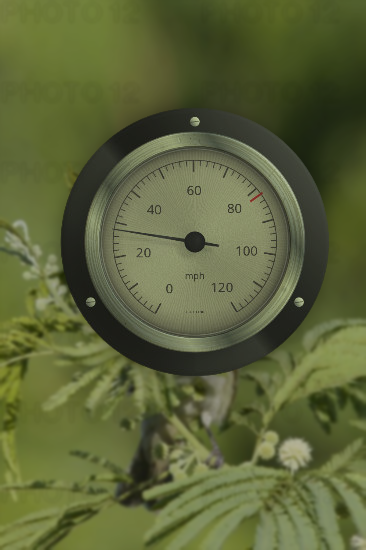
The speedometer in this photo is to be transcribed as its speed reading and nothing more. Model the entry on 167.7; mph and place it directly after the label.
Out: 28; mph
